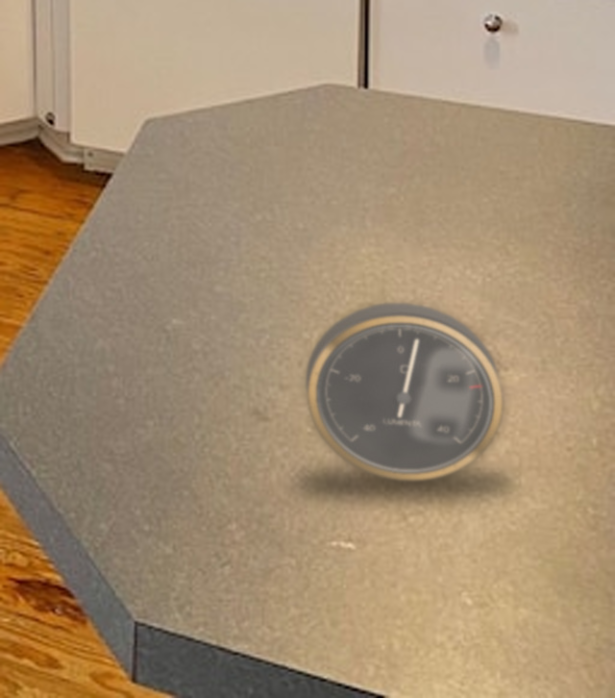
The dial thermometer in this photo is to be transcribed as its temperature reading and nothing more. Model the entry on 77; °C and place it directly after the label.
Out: 4; °C
